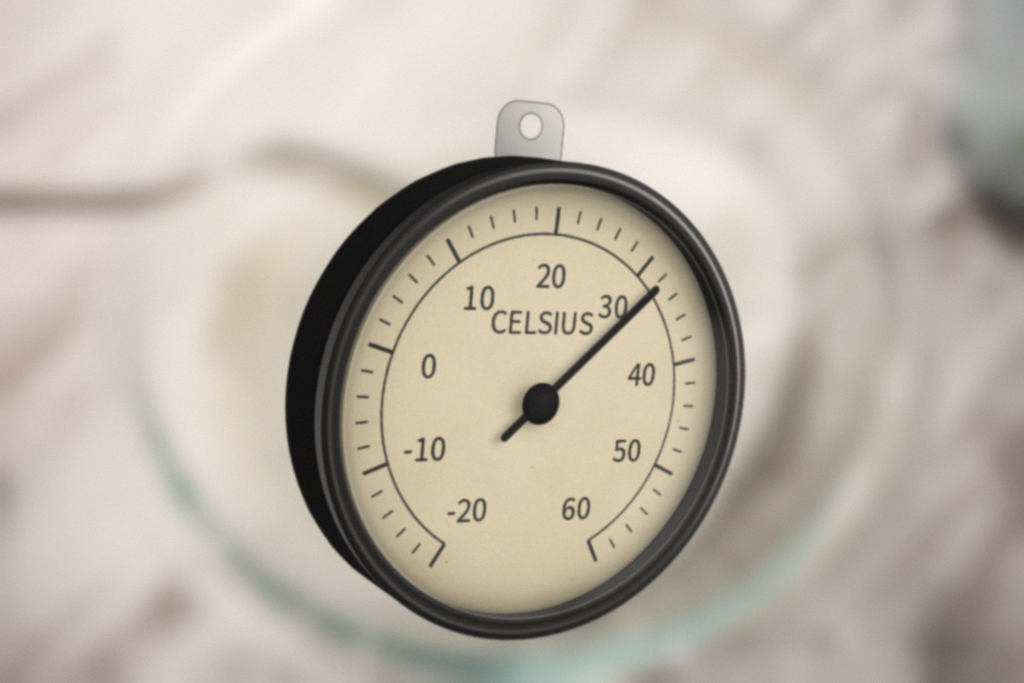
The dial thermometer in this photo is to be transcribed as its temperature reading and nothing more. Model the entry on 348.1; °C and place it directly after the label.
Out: 32; °C
